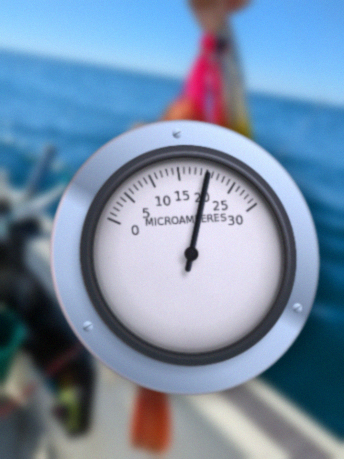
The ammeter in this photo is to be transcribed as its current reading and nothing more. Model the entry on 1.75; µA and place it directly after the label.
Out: 20; µA
